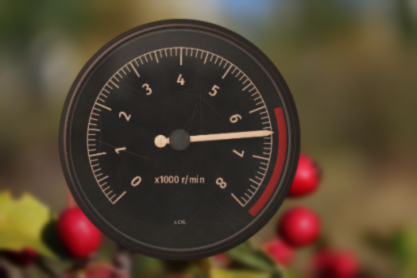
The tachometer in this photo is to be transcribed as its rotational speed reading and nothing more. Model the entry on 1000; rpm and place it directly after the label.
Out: 6500; rpm
